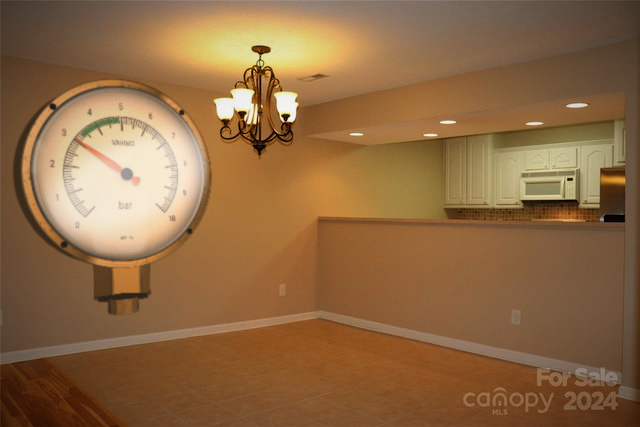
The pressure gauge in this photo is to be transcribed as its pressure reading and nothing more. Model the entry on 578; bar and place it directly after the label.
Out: 3; bar
